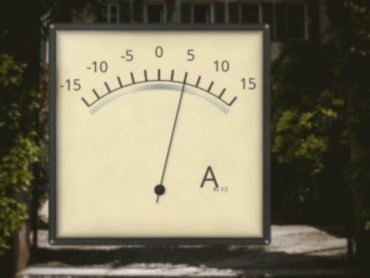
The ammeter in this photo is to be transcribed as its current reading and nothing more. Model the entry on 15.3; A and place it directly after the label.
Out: 5; A
